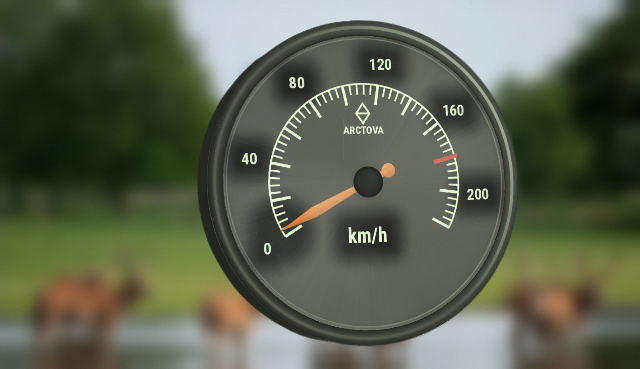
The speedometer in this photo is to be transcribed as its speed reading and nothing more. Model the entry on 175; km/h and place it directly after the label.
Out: 4; km/h
